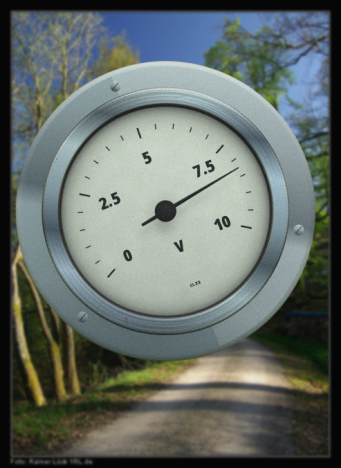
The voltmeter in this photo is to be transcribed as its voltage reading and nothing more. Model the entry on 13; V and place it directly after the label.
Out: 8.25; V
